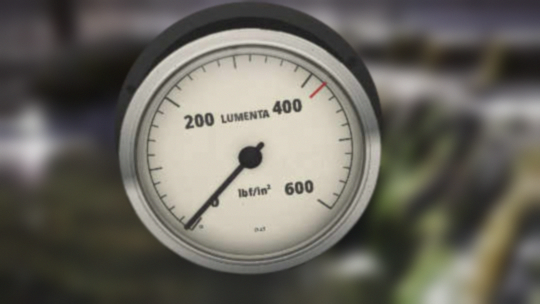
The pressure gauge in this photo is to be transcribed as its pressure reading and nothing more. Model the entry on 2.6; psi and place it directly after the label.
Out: 10; psi
